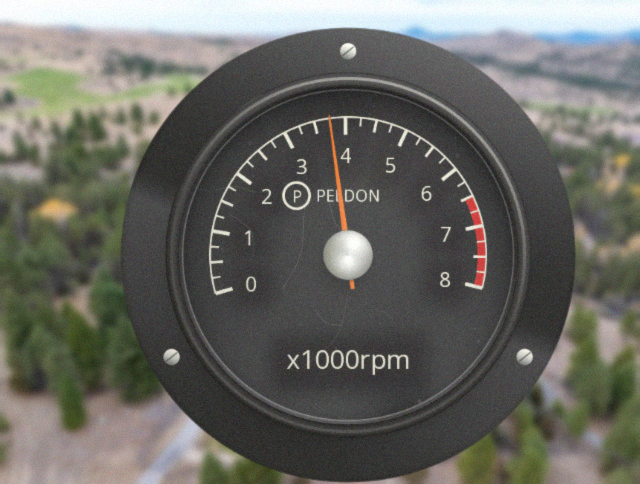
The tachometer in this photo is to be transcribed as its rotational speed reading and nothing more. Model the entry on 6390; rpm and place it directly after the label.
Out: 3750; rpm
